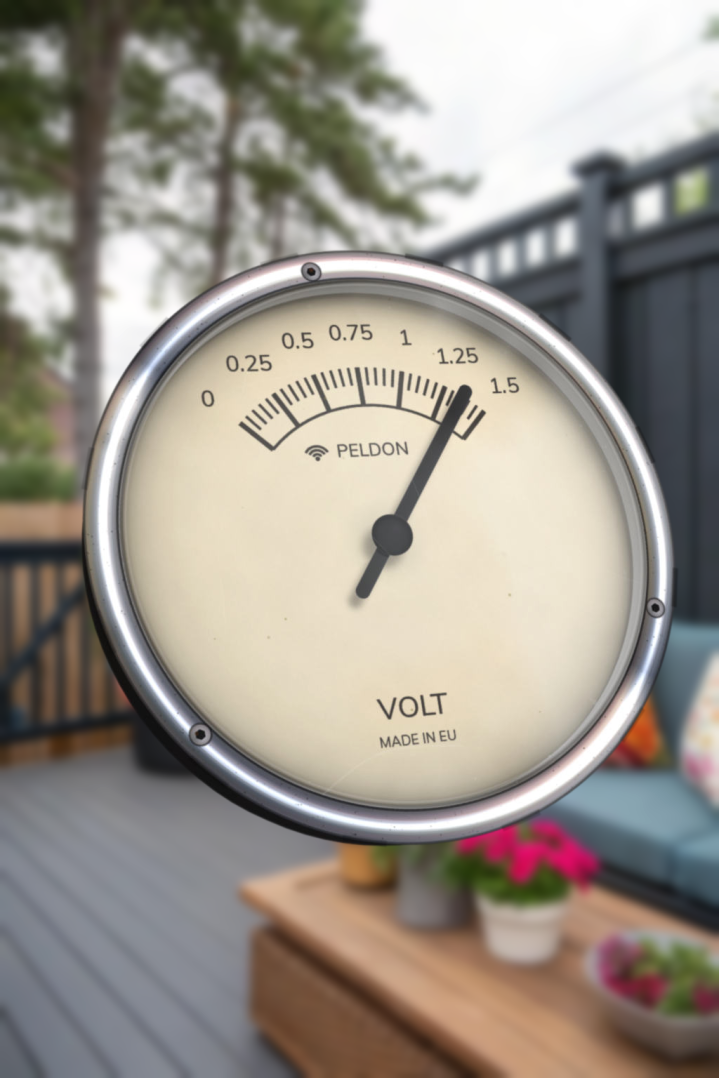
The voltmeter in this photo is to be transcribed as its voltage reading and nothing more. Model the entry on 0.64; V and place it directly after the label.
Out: 1.35; V
